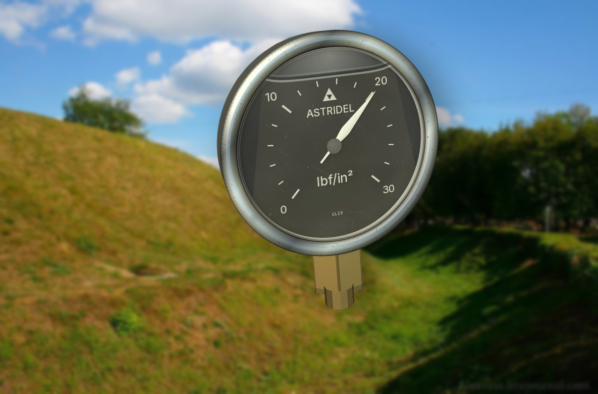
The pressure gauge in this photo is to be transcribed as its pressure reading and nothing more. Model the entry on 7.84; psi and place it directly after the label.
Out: 20; psi
